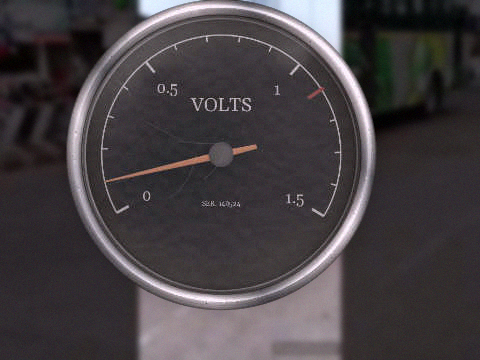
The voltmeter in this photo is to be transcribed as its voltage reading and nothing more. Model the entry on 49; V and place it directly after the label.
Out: 0.1; V
